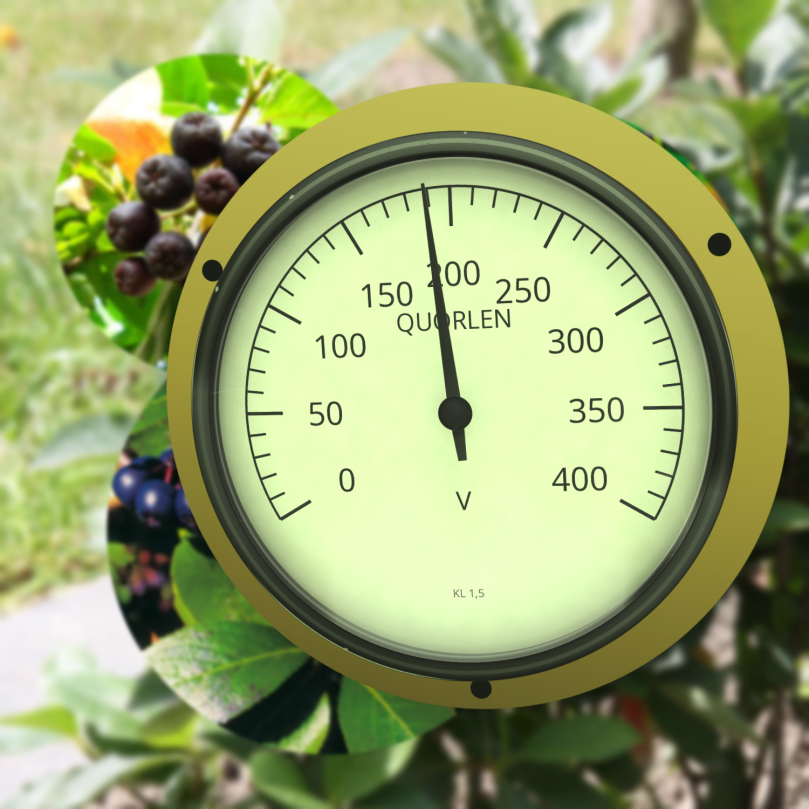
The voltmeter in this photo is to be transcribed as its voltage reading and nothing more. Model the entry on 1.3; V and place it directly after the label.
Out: 190; V
